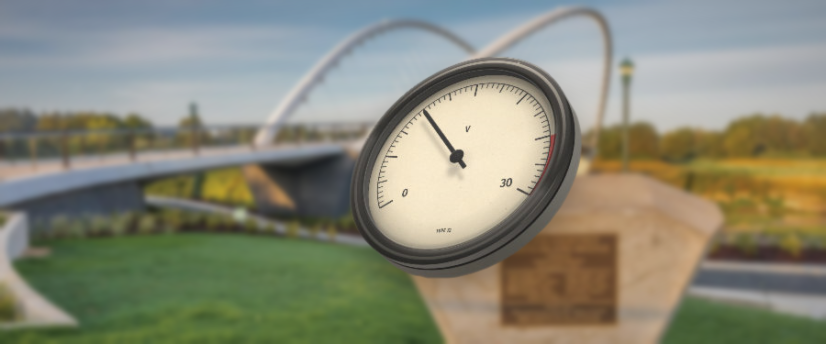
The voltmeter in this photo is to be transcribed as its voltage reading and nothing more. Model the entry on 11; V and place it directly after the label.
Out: 10; V
